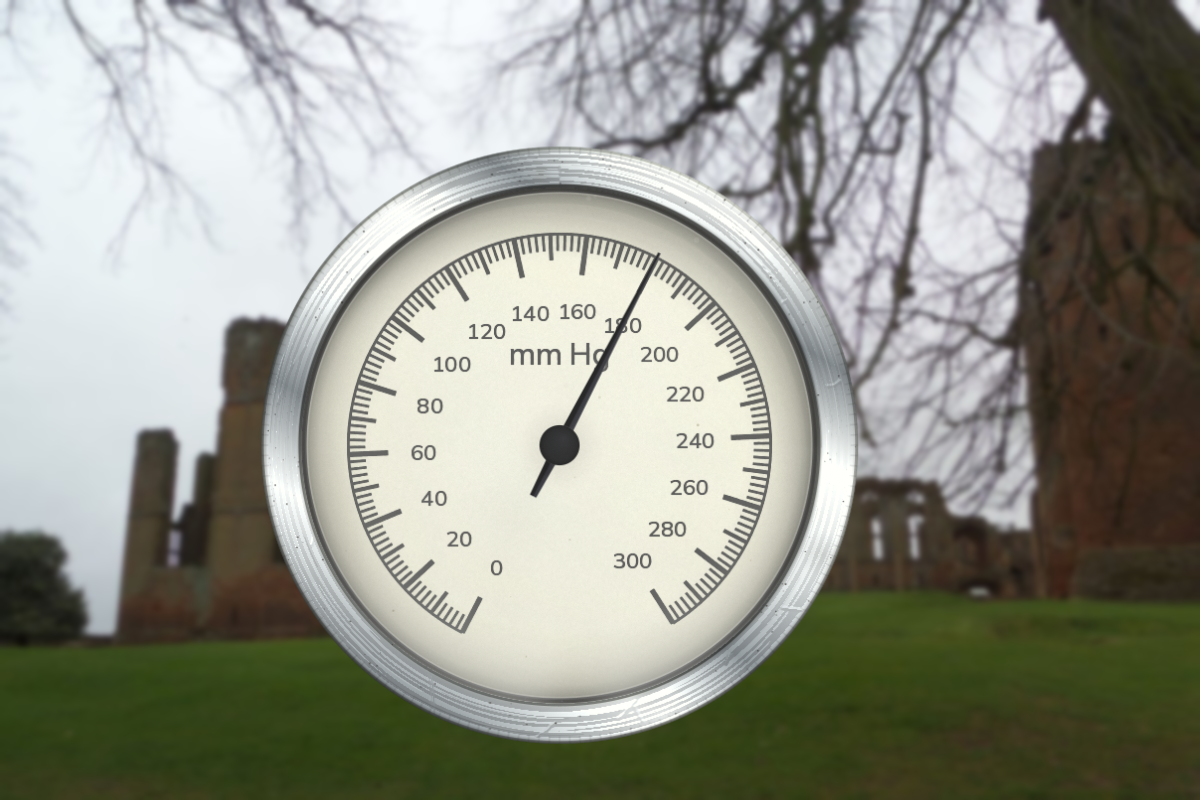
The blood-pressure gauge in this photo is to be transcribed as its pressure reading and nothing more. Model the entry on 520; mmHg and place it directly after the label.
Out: 180; mmHg
